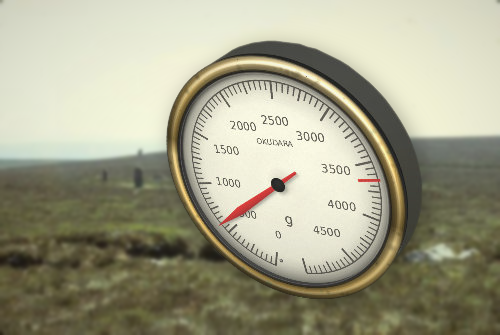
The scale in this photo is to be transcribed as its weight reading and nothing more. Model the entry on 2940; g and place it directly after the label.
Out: 600; g
